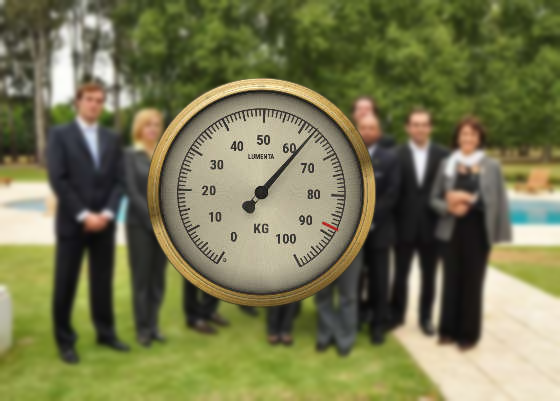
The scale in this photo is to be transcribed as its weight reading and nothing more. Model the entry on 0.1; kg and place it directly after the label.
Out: 63; kg
